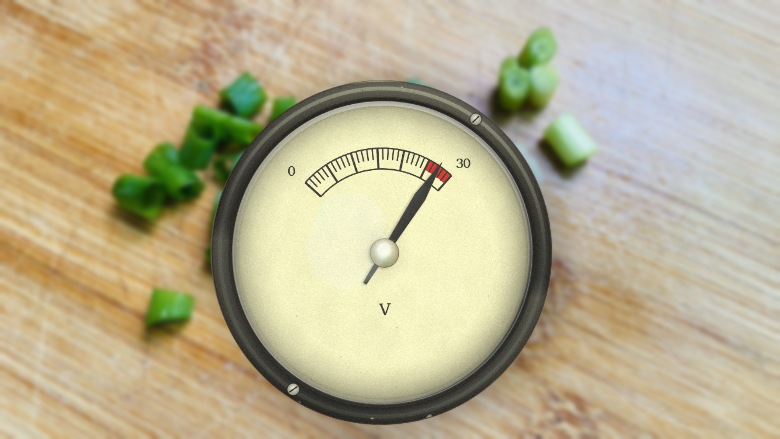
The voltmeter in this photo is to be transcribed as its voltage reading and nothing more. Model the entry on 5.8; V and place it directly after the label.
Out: 27; V
